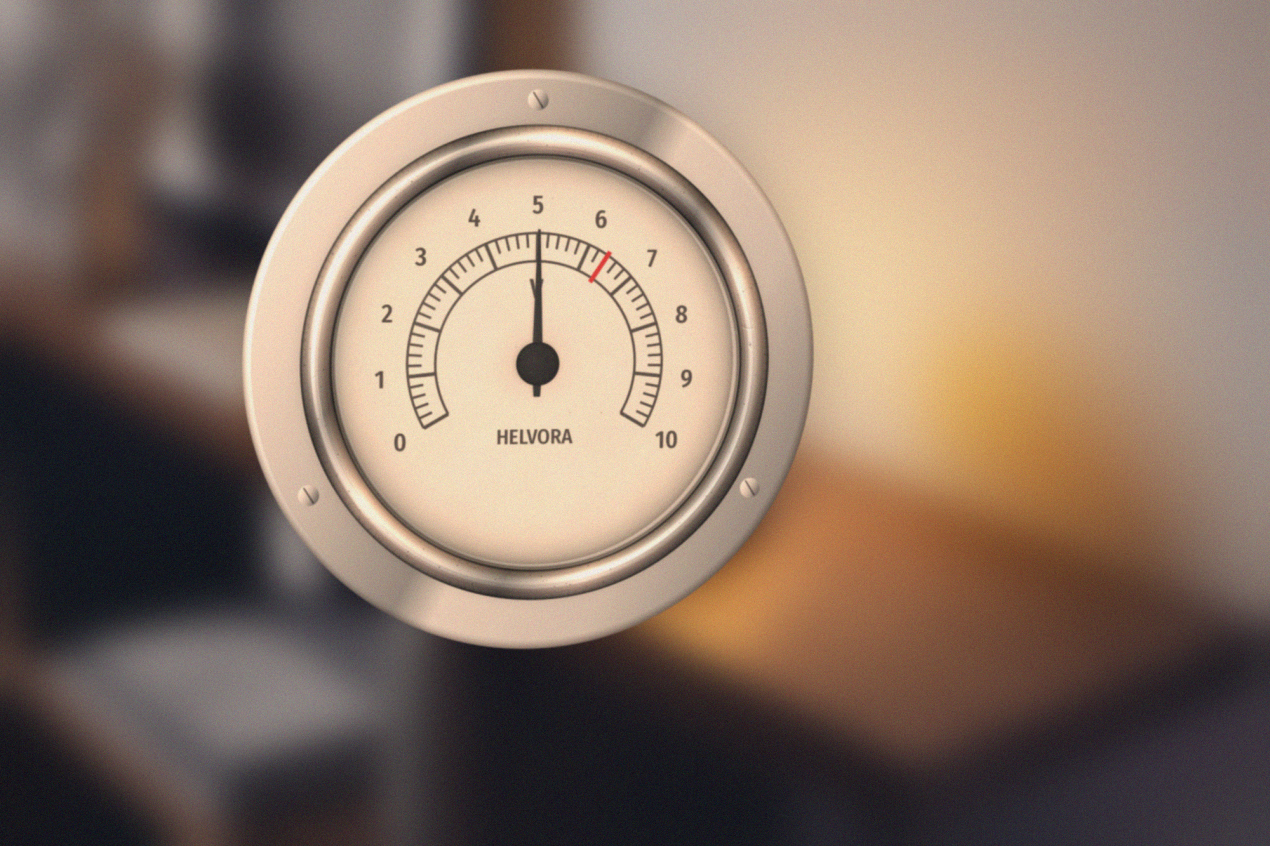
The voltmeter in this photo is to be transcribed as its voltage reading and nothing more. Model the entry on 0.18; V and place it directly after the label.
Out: 5; V
